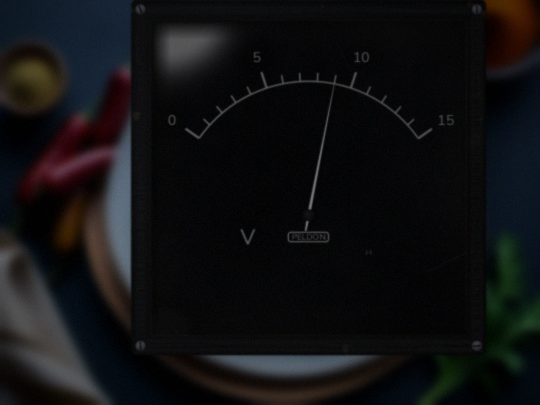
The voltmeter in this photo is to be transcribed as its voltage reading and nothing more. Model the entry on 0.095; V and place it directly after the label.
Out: 9; V
